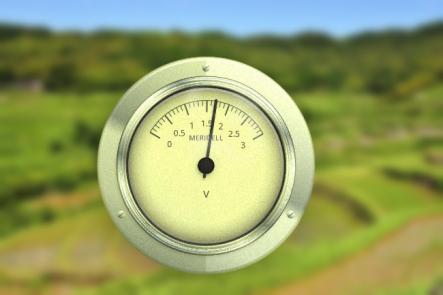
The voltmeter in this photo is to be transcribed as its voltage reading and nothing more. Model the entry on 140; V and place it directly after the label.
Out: 1.7; V
